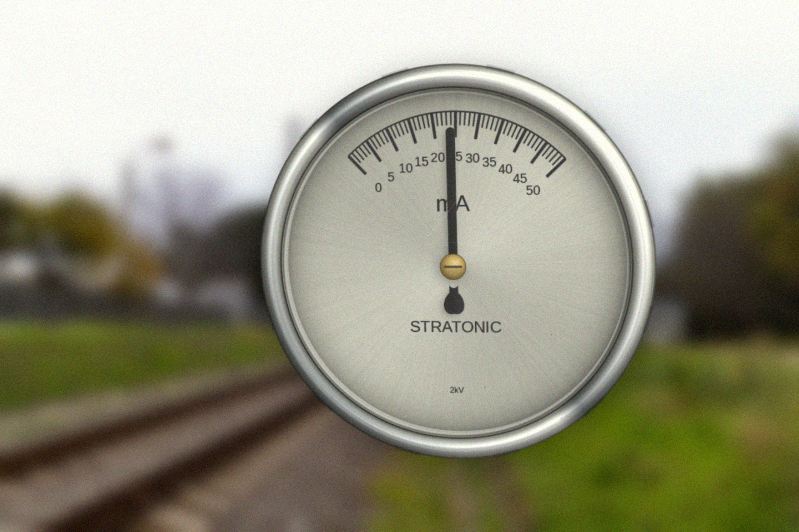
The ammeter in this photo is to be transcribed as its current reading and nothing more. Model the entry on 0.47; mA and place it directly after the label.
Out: 24; mA
